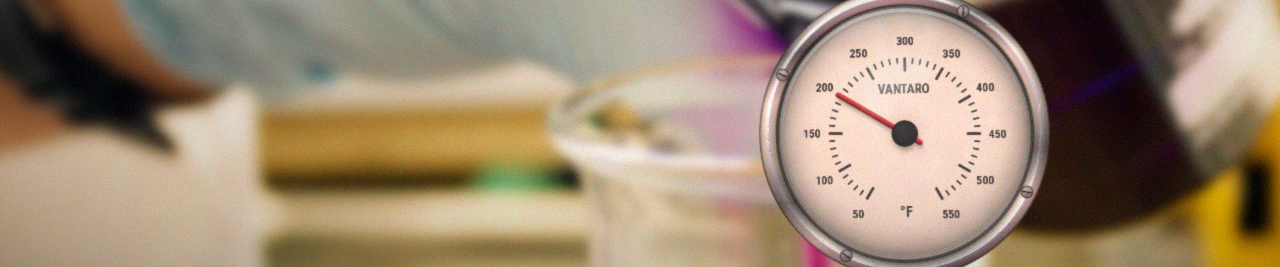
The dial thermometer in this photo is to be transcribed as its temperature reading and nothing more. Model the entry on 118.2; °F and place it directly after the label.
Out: 200; °F
